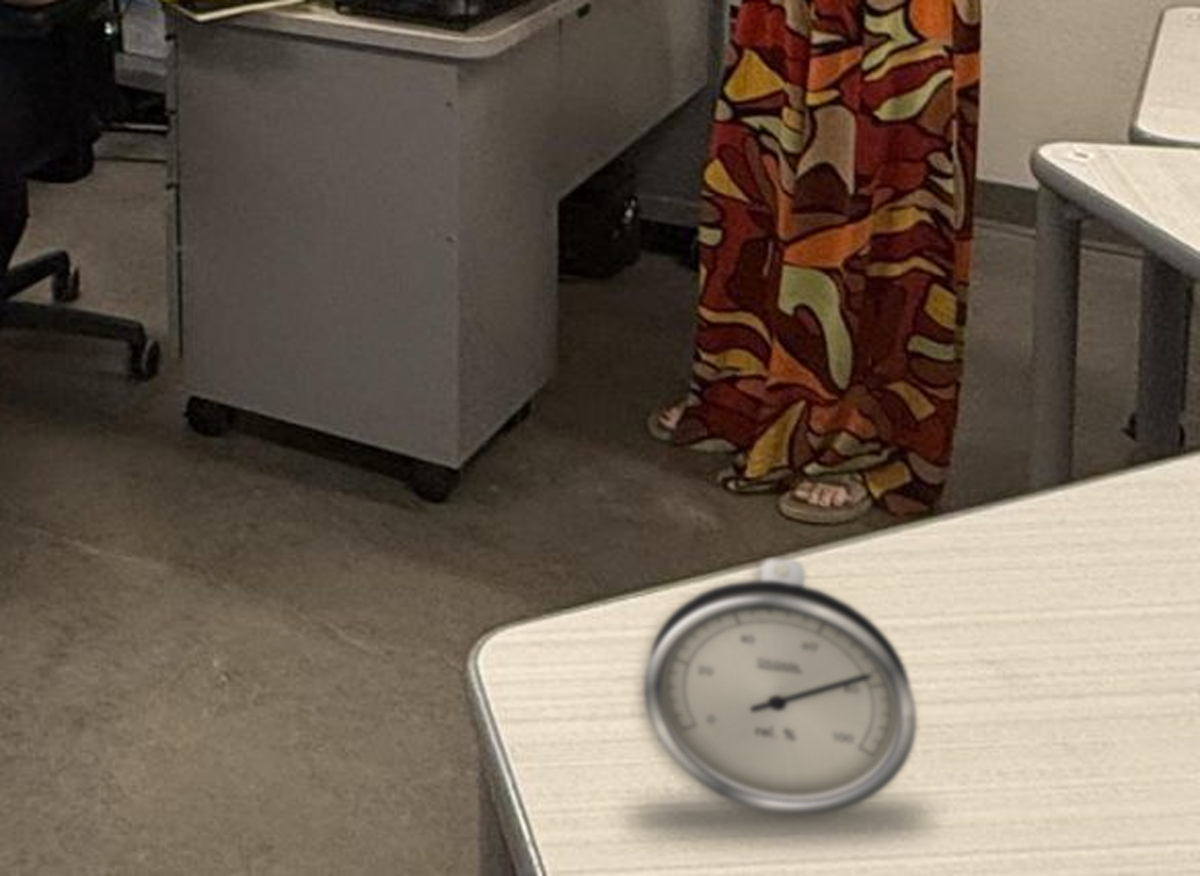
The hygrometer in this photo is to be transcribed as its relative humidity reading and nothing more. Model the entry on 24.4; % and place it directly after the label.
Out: 76; %
